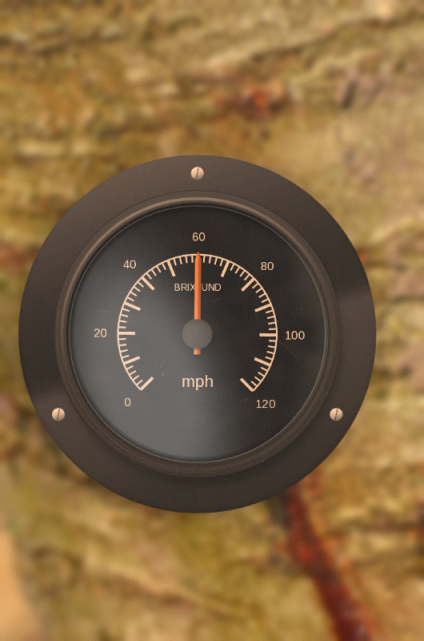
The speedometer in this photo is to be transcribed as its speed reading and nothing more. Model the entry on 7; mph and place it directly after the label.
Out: 60; mph
